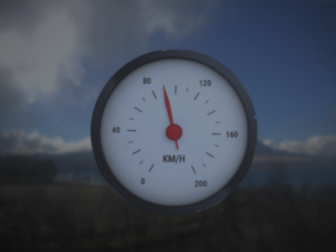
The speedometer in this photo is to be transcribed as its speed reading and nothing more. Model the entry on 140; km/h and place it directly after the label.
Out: 90; km/h
